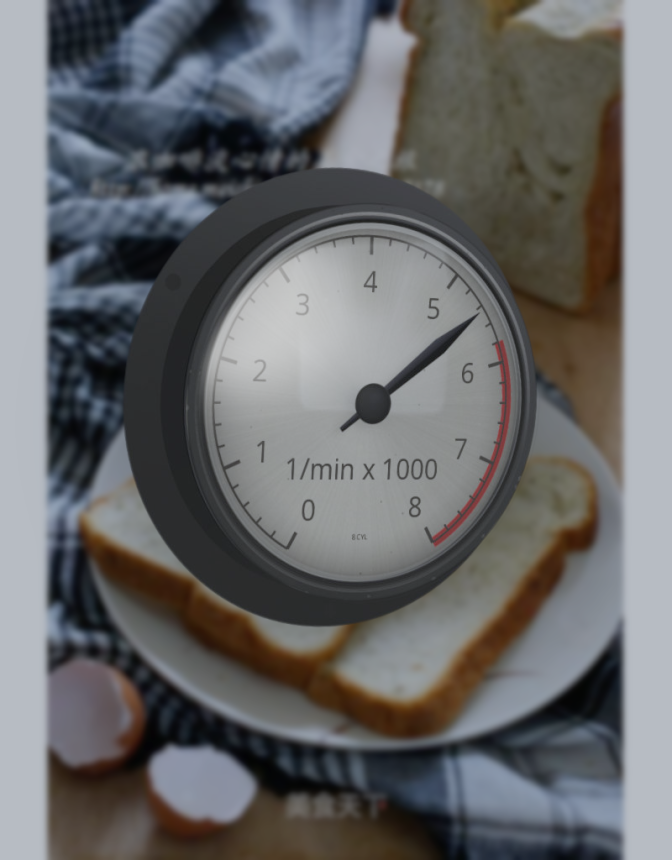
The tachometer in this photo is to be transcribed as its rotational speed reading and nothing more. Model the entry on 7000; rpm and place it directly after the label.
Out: 5400; rpm
